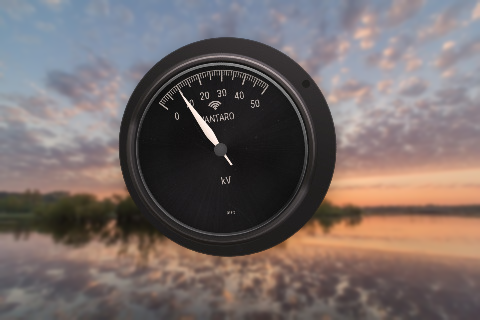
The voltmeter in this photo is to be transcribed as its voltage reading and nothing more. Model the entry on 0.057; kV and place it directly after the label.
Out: 10; kV
